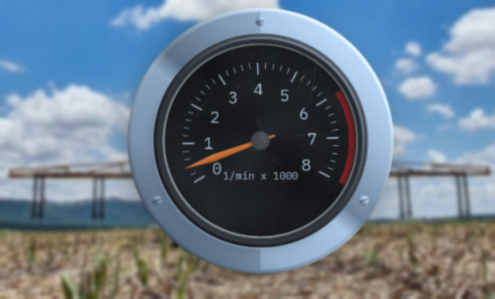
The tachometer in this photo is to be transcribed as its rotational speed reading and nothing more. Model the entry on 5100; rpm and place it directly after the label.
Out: 400; rpm
